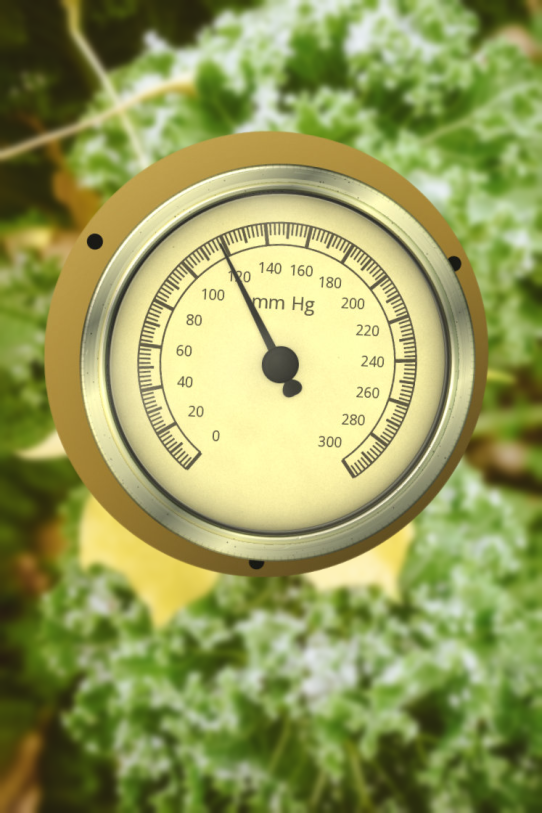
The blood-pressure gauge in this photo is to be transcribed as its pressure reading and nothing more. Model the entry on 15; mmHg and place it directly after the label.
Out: 118; mmHg
